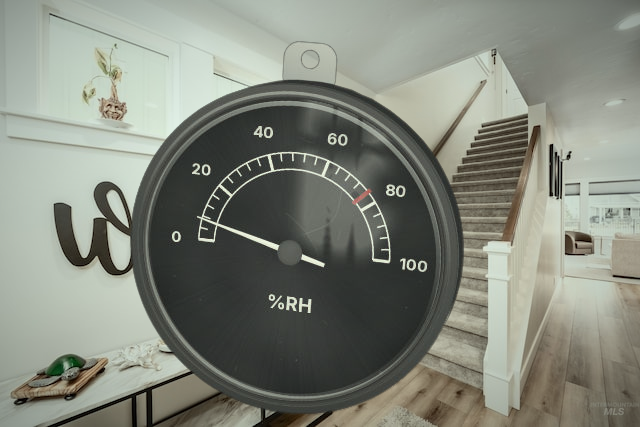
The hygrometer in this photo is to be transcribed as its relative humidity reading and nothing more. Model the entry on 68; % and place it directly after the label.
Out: 8; %
